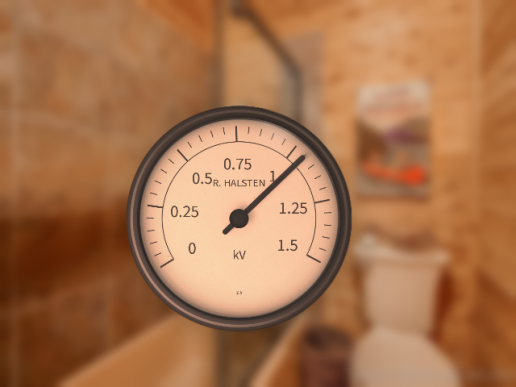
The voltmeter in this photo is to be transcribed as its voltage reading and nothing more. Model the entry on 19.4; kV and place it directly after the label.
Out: 1.05; kV
